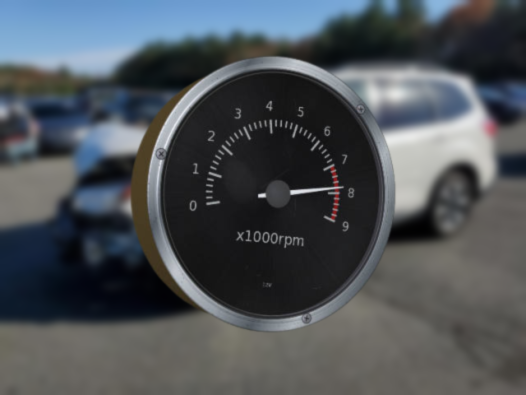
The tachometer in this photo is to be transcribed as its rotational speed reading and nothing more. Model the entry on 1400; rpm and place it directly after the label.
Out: 7800; rpm
